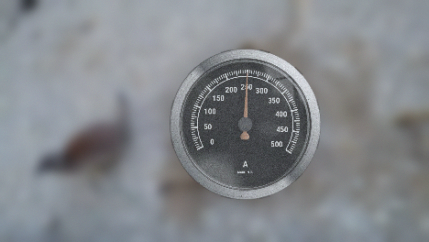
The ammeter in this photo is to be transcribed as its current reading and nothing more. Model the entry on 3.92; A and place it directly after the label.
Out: 250; A
